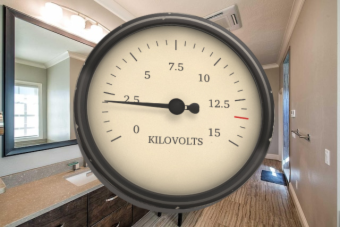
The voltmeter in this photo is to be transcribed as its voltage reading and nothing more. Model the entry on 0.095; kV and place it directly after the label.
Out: 2; kV
